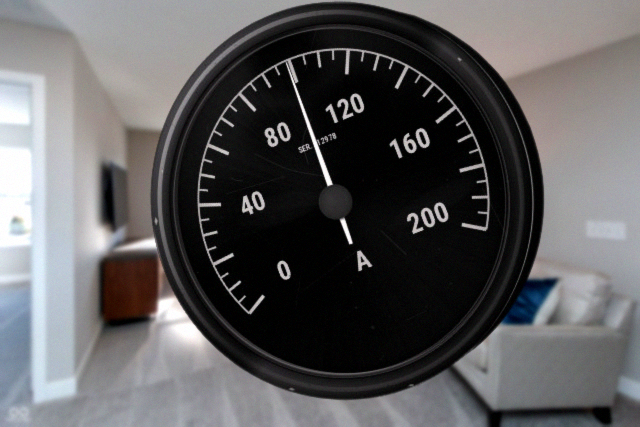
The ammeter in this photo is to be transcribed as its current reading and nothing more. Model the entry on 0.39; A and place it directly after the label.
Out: 100; A
